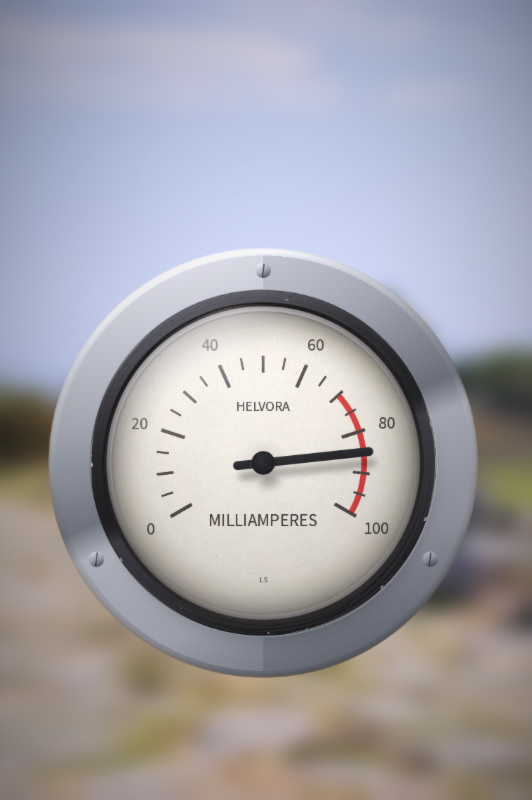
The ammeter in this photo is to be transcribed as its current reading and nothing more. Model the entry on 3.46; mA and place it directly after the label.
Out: 85; mA
